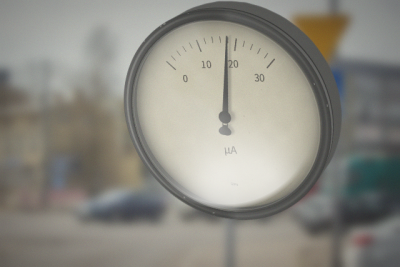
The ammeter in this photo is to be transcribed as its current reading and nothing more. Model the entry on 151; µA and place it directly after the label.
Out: 18; µA
